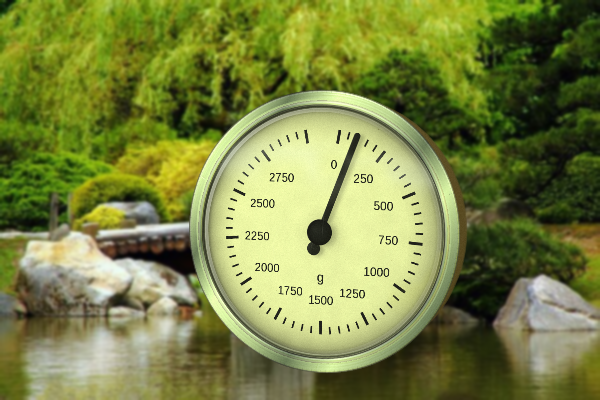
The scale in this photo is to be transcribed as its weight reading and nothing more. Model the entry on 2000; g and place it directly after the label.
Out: 100; g
